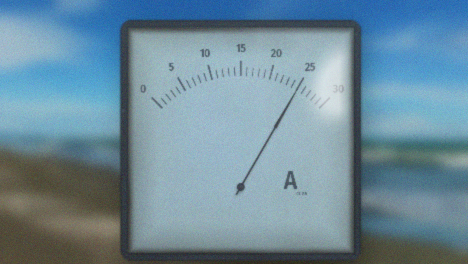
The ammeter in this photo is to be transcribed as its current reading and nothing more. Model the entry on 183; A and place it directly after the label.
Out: 25; A
